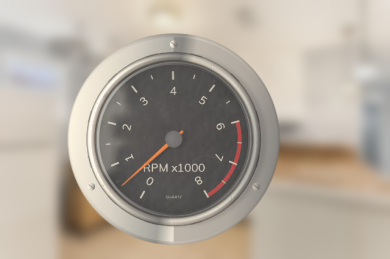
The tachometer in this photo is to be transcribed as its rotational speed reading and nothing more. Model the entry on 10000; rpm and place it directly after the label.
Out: 500; rpm
